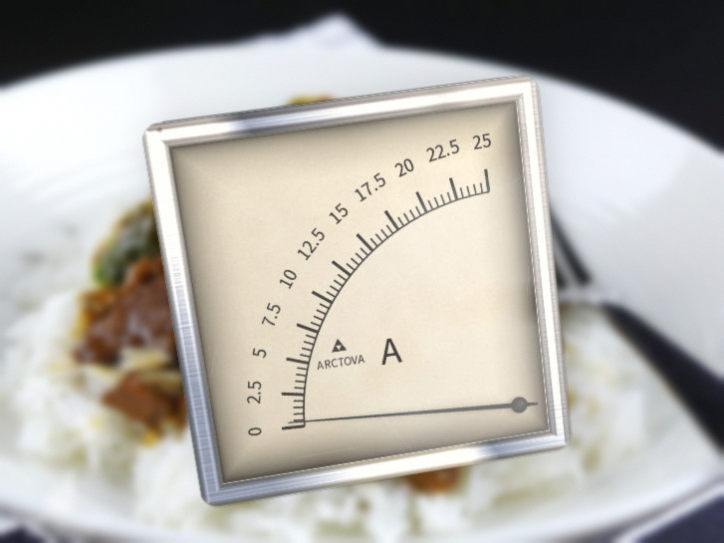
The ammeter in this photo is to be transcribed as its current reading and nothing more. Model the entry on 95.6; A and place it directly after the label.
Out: 0.5; A
